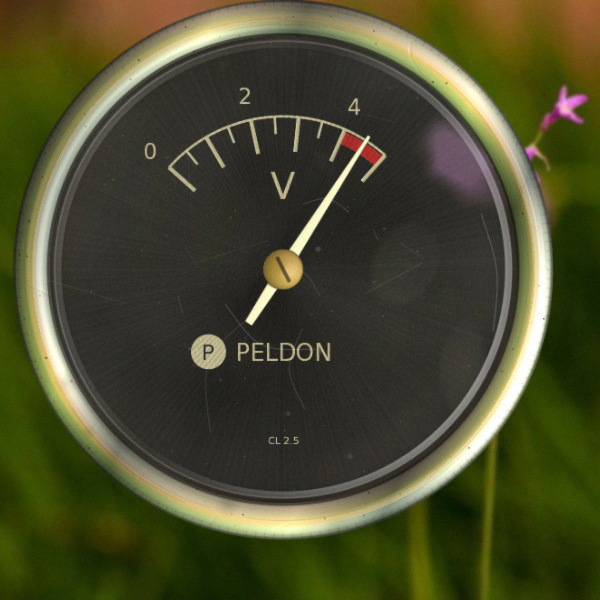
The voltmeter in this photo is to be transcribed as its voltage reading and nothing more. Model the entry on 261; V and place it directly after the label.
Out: 4.5; V
